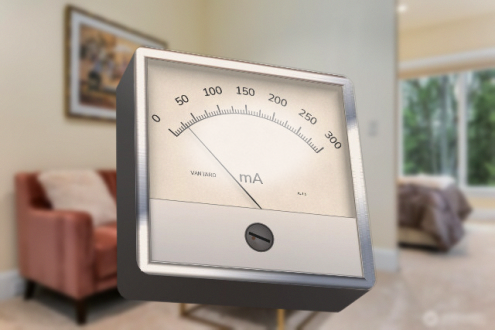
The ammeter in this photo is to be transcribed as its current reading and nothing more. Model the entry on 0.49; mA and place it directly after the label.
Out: 25; mA
